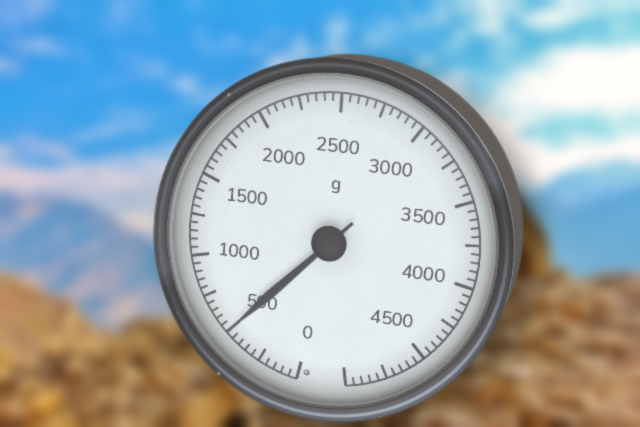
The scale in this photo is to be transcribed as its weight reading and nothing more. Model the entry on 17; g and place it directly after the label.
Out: 500; g
